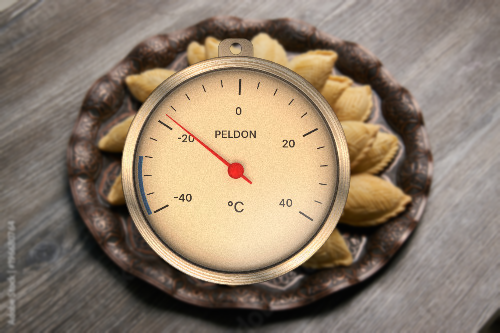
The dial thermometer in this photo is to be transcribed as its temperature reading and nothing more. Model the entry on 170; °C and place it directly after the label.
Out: -18; °C
